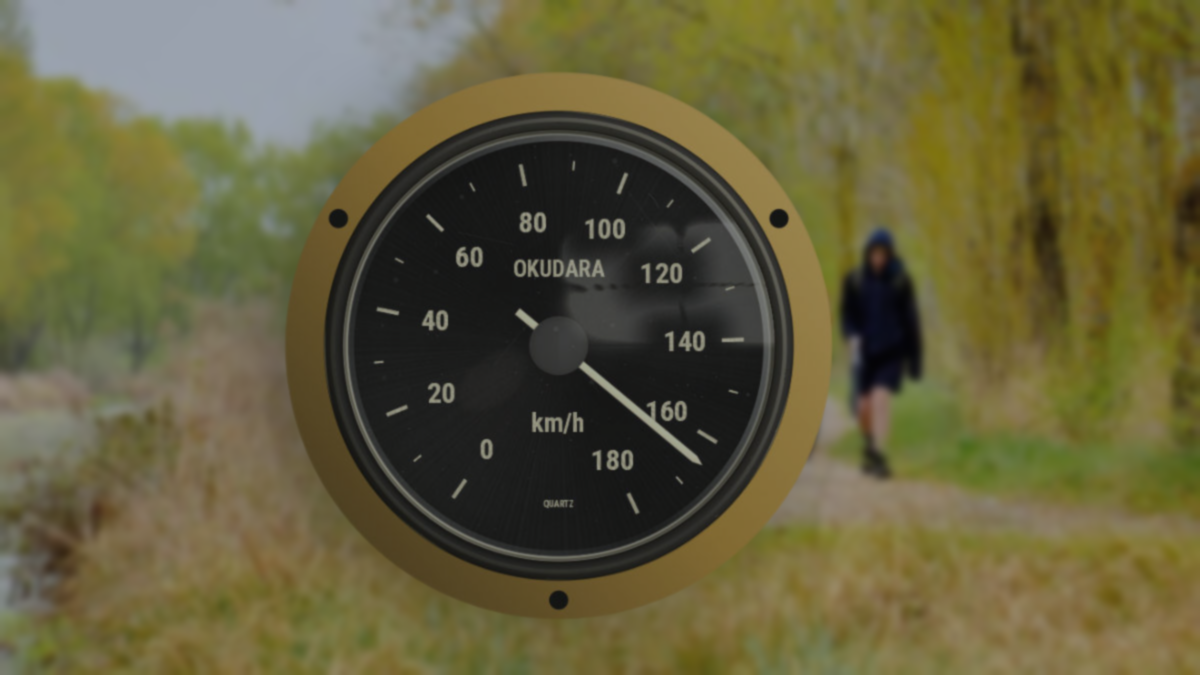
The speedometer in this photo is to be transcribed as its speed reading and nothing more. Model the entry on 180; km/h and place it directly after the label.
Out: 165; km/h
